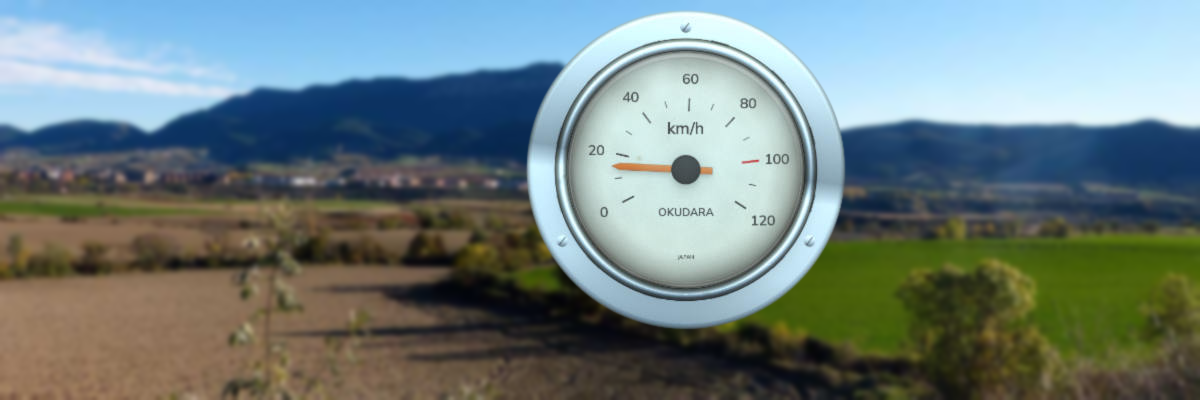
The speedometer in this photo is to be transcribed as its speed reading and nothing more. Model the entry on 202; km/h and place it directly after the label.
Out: 15; km/h
